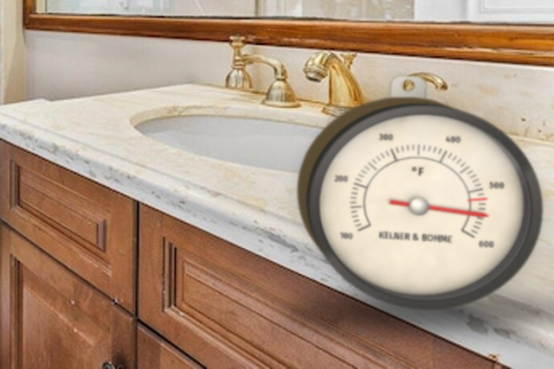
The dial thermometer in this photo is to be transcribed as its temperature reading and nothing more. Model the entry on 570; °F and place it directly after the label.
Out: 550; °F
